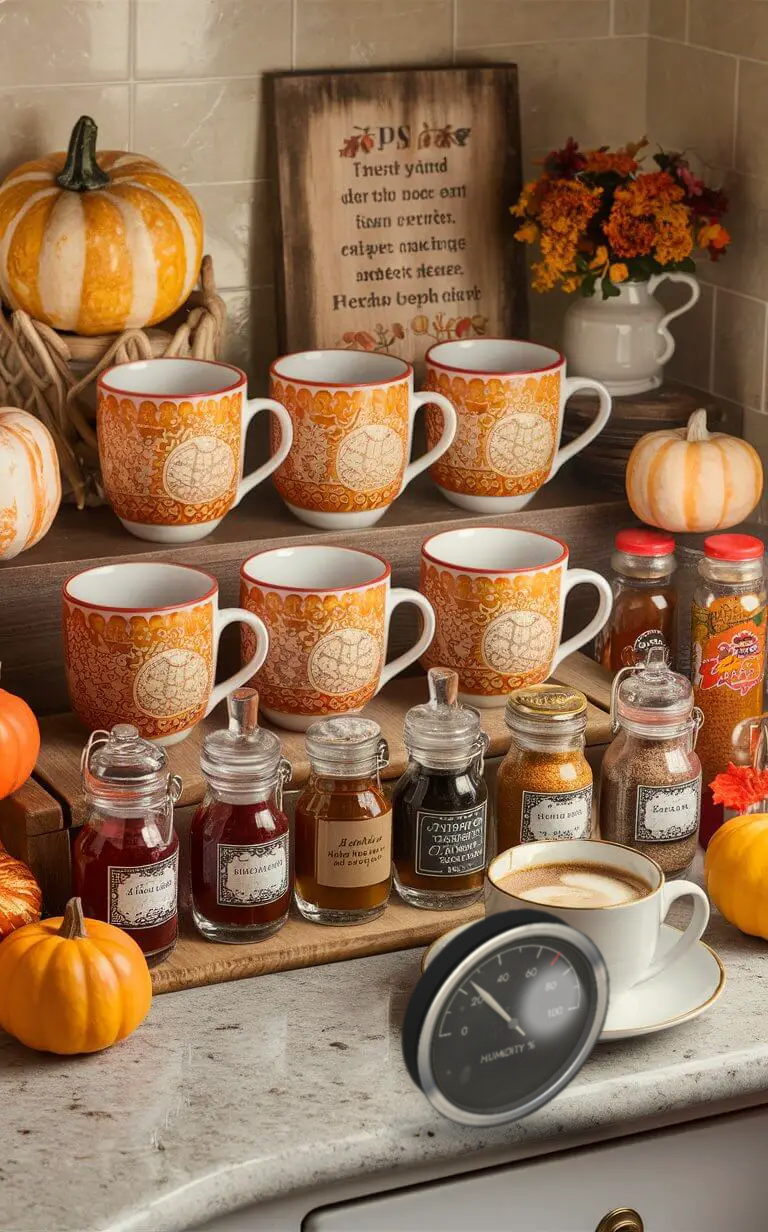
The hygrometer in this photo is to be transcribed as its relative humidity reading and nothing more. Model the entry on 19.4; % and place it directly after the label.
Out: 25; %
